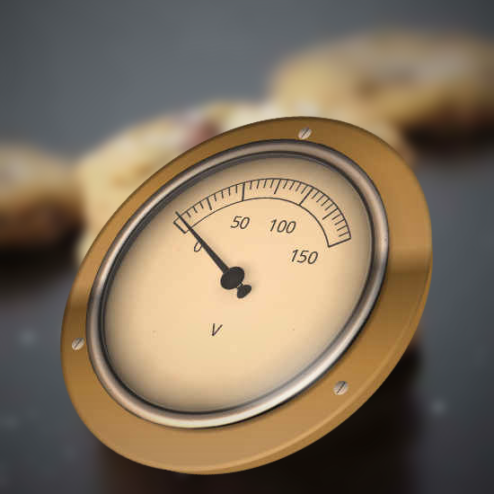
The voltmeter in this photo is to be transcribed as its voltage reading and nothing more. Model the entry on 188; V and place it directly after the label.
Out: 5; V
